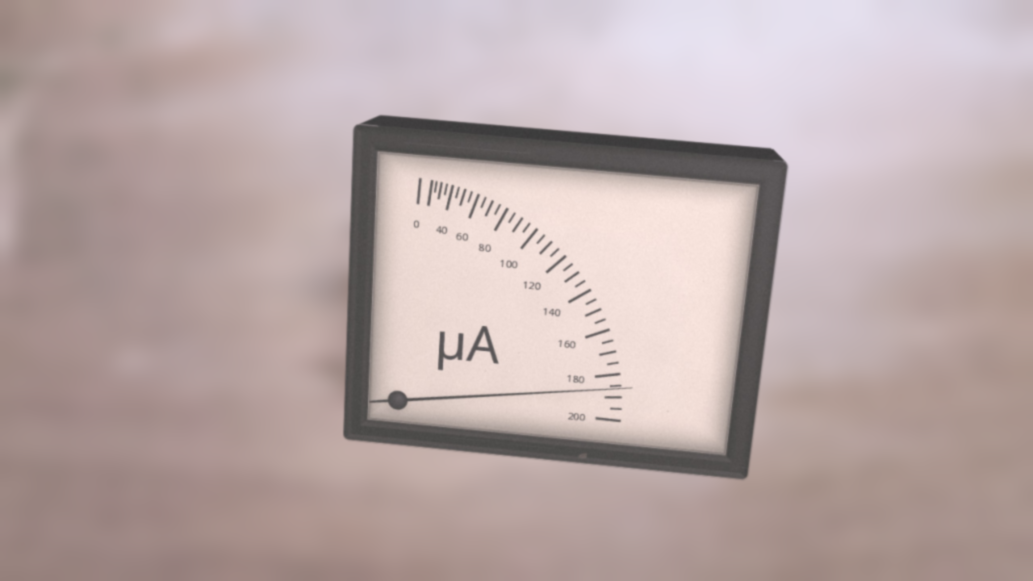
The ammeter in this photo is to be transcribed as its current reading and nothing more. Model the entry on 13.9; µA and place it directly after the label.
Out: 185; µA
